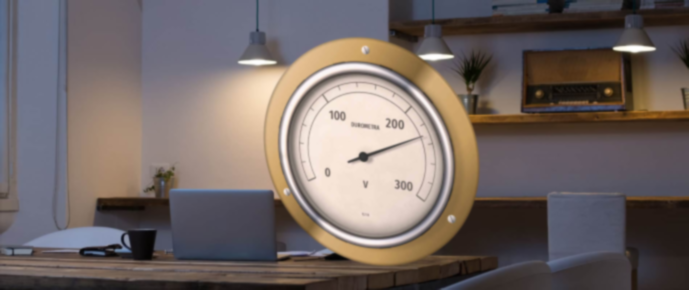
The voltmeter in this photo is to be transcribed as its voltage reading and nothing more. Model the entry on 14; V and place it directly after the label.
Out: 230; V
